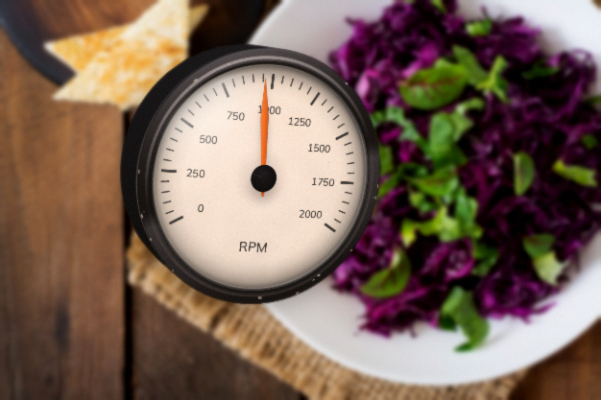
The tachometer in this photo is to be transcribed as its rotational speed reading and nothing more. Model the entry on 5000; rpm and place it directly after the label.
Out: 950; rpm
